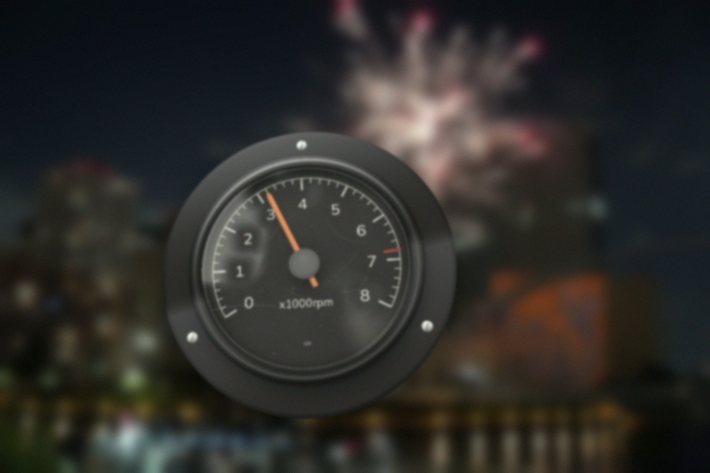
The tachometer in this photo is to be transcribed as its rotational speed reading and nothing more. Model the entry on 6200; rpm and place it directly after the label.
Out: 3200; rpm
